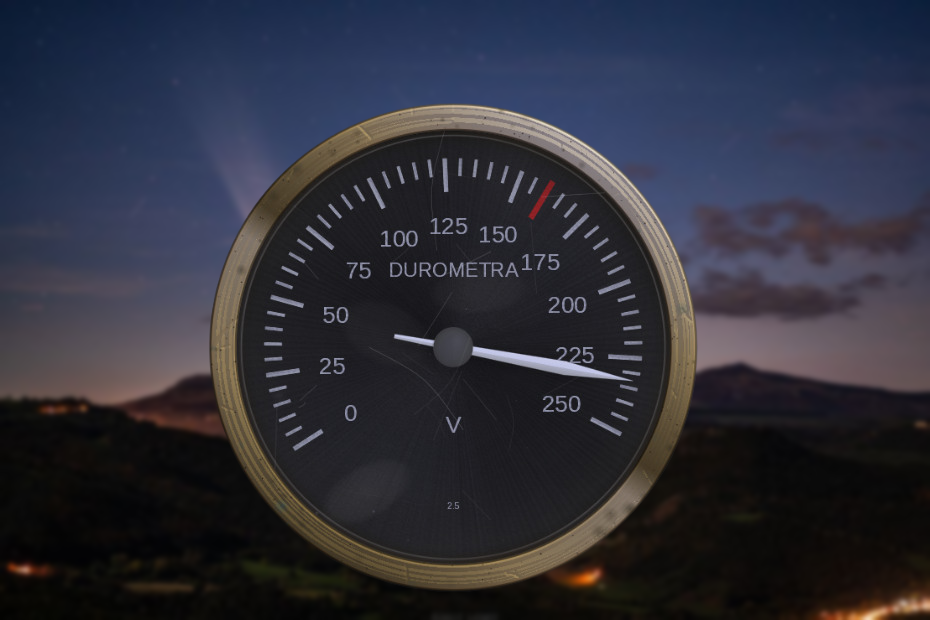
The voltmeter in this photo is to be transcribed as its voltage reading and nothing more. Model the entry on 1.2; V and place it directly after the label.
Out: 232.5; V
